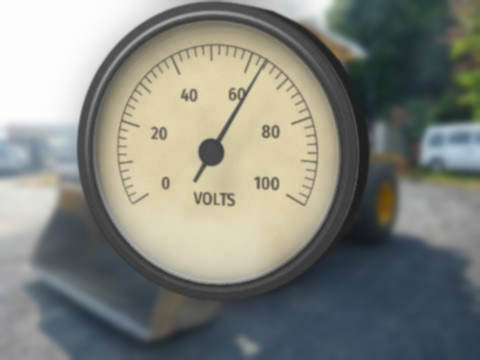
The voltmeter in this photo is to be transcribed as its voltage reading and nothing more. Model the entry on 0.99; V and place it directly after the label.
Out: 64; V
